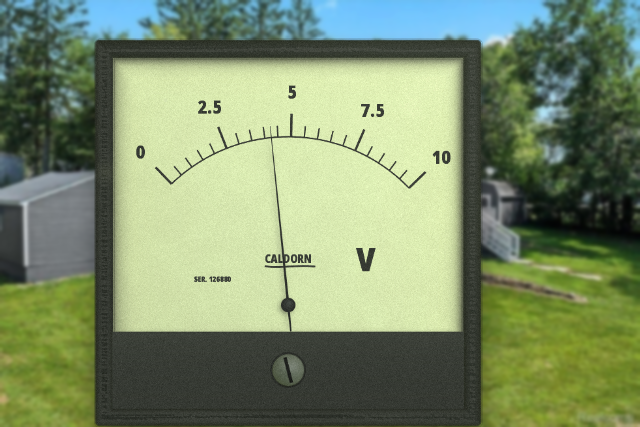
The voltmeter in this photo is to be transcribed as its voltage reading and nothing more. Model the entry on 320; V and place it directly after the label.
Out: 4.25; V
